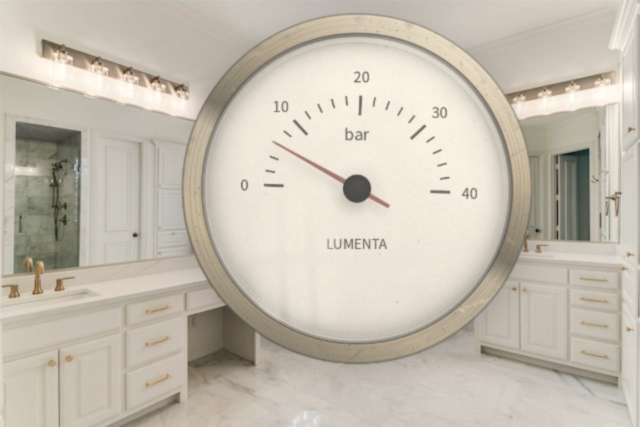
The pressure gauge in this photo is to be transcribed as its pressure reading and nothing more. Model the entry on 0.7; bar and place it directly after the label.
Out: 6; bar
